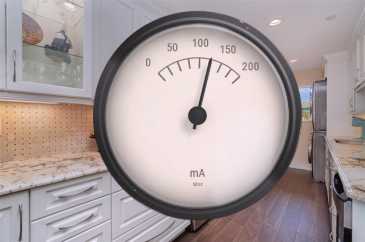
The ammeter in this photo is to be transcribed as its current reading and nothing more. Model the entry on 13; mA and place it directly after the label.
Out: 125; mA
